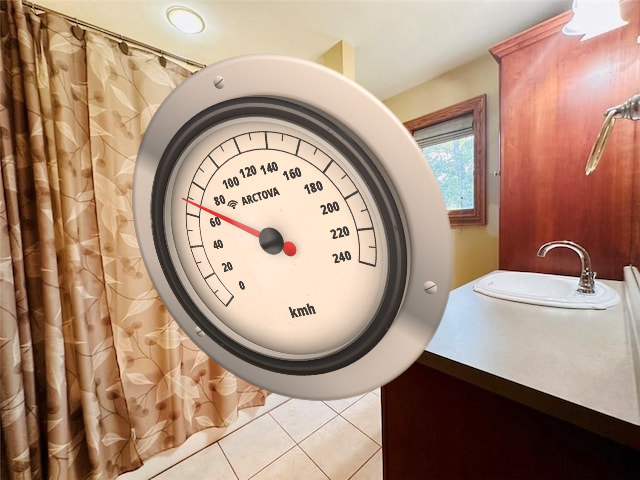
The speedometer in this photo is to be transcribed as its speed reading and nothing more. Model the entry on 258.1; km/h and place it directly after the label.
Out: 70; km/h
